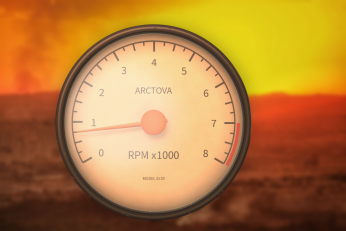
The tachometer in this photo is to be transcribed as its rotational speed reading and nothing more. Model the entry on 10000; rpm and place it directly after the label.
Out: 750; rpm
